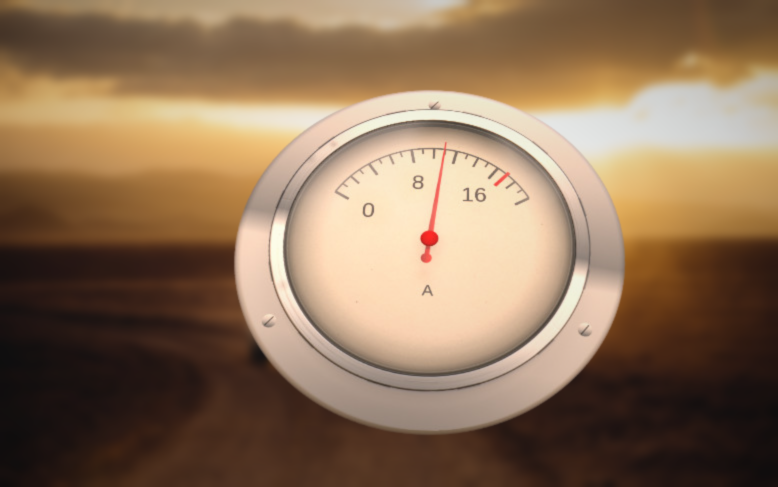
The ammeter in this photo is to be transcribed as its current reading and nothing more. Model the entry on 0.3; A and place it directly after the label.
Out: 11; A
